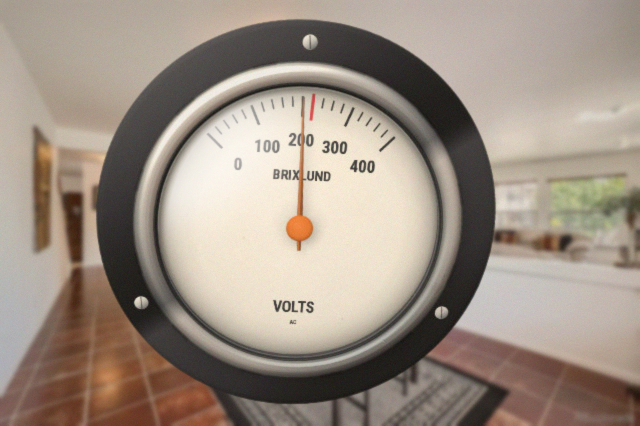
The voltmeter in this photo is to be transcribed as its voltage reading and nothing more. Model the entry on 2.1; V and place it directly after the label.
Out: 200; V
